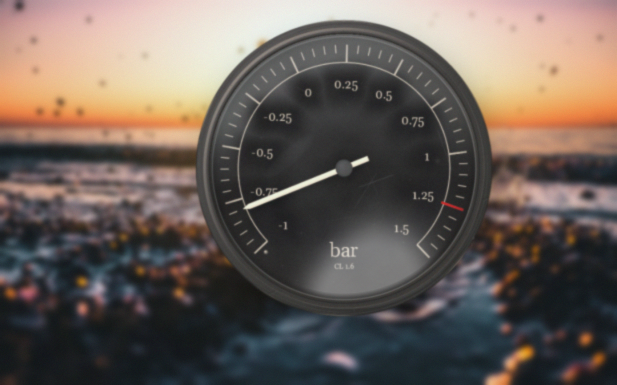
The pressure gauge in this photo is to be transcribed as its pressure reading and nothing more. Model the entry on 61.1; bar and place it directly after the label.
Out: -0.8; bar
